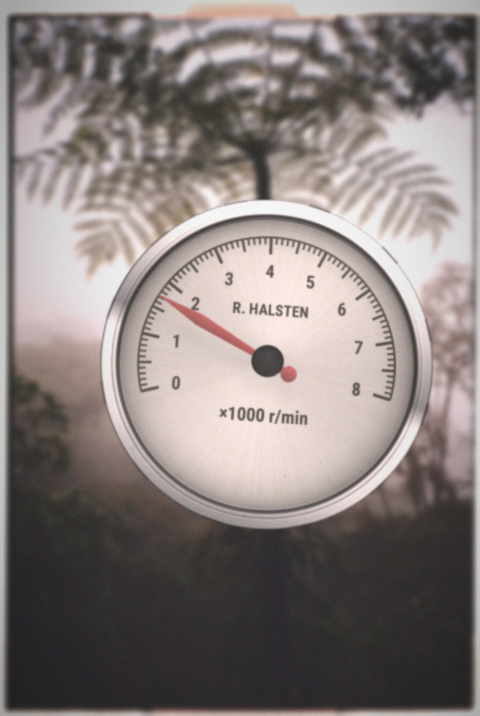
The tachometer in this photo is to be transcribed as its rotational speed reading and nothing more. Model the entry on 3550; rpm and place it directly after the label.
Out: 1700; rpm
